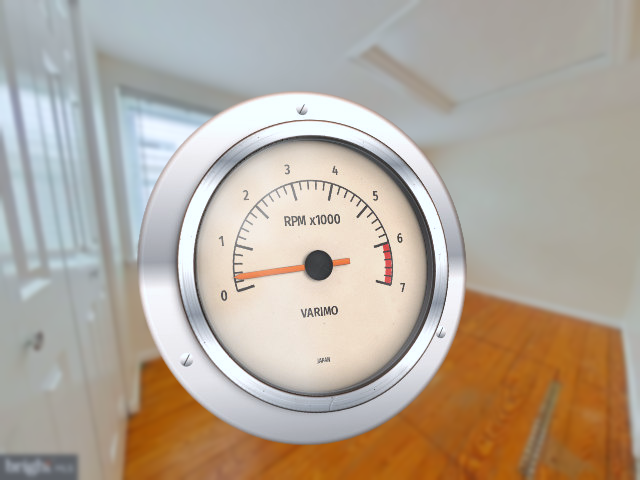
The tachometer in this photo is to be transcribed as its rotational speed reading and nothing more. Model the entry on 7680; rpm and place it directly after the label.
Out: 300; rpm
